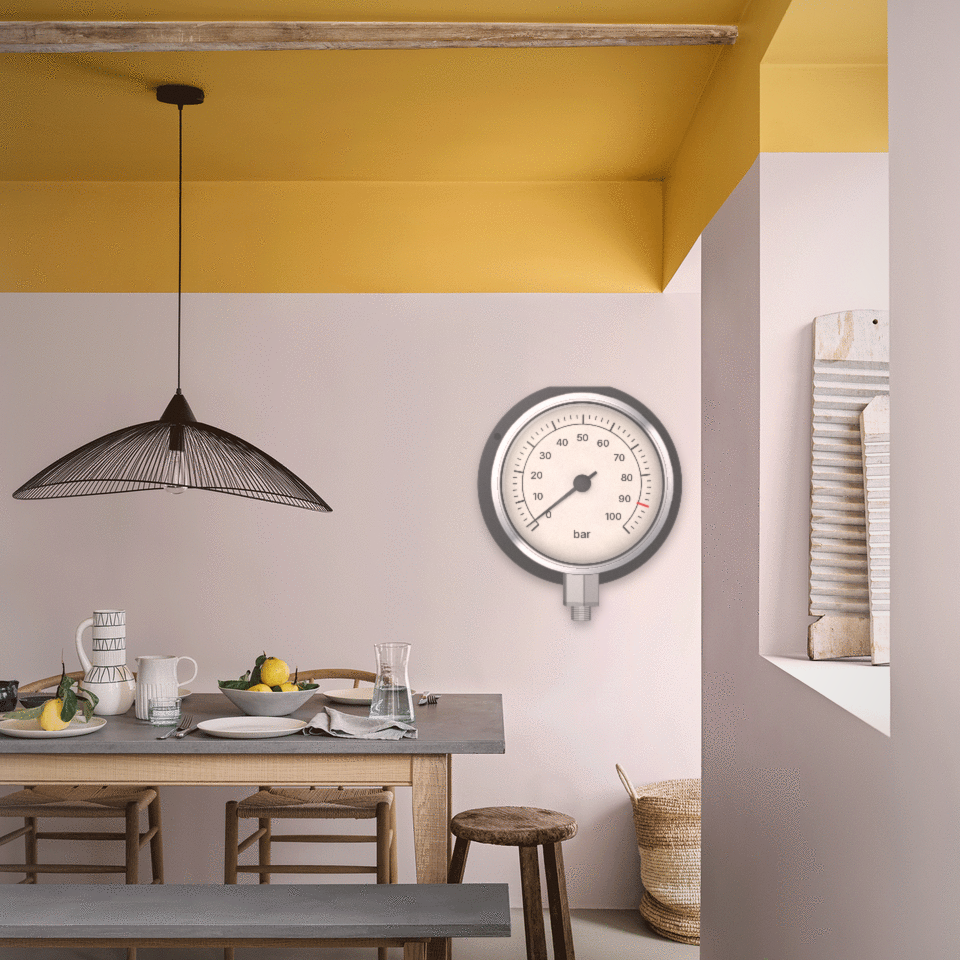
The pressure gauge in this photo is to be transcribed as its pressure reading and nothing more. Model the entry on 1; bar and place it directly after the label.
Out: 2; bar
